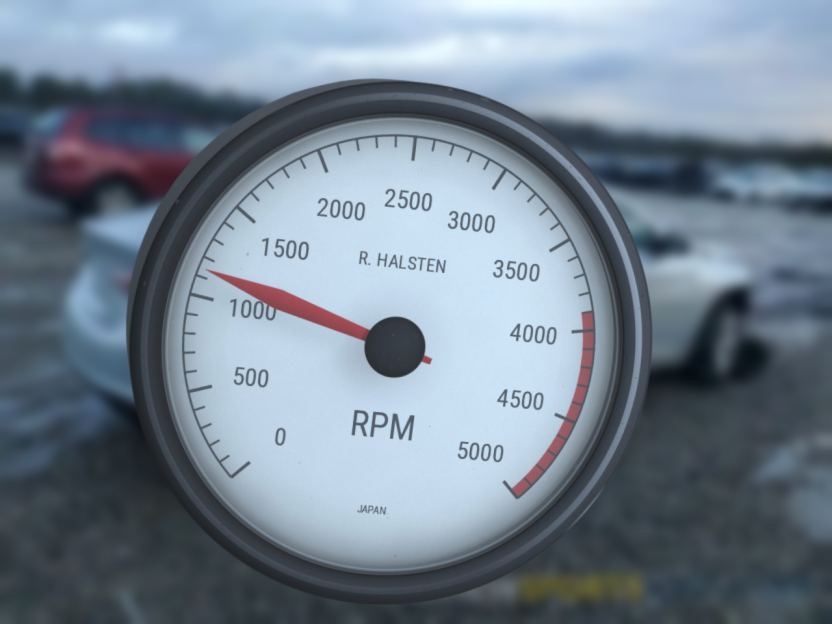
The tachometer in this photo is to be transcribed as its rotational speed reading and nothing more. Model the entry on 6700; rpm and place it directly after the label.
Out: 1150; rpm
